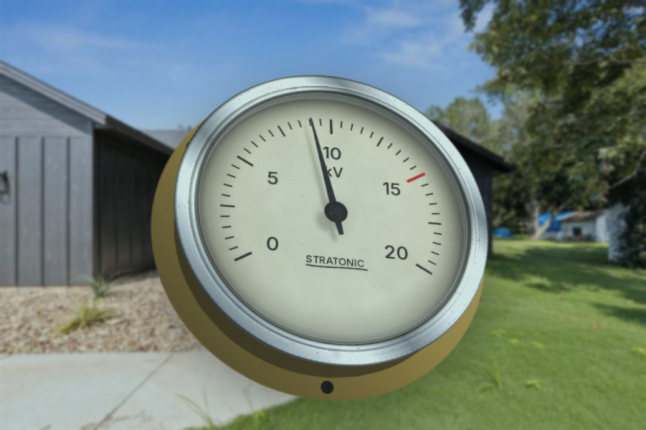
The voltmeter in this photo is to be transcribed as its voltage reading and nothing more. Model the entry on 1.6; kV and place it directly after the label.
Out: 9; kV
